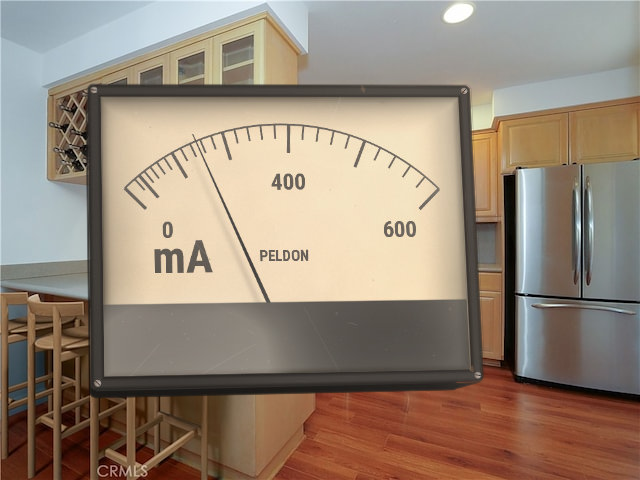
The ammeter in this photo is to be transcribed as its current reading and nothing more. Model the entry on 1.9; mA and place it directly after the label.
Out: 250; mA
